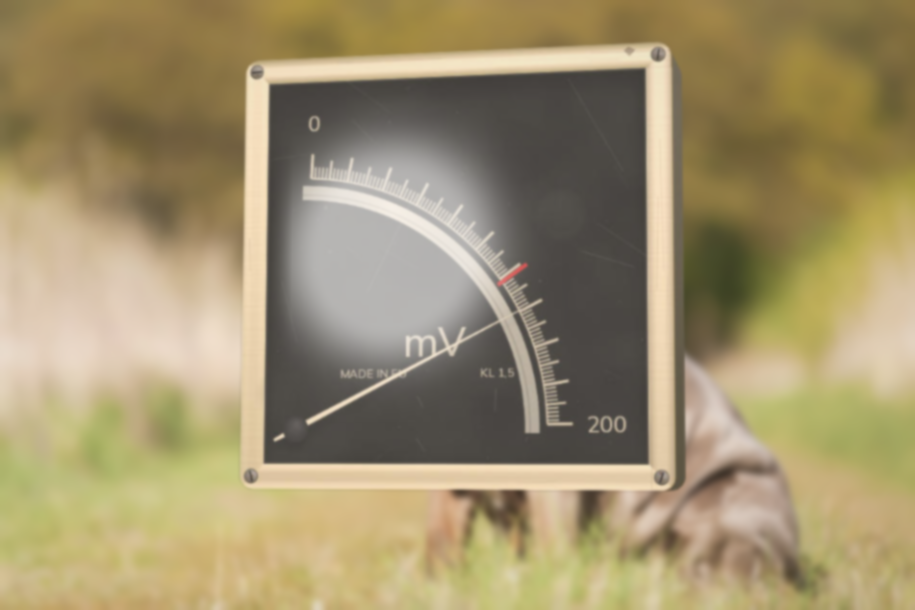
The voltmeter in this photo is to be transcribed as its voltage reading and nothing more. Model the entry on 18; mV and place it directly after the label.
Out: 140; mV
